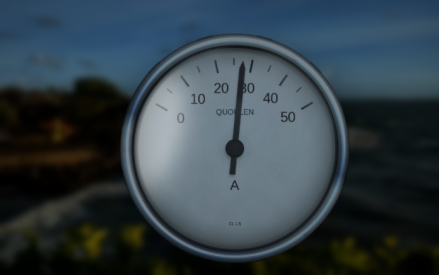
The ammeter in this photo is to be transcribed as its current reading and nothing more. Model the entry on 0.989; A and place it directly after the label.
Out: 27.5; A
